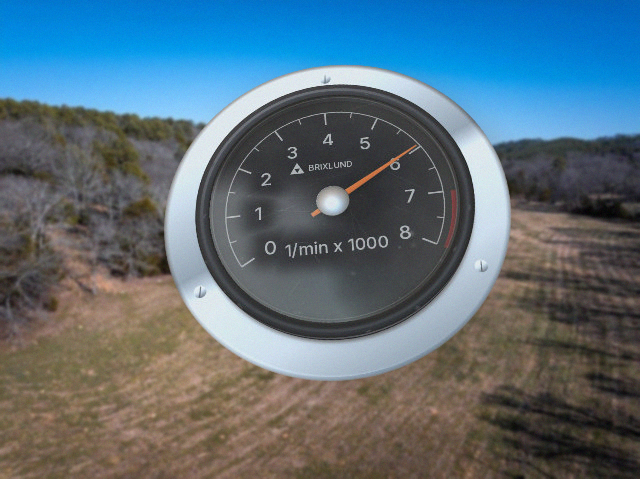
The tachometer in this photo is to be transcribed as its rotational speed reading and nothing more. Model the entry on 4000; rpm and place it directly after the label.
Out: 6000; rpm
